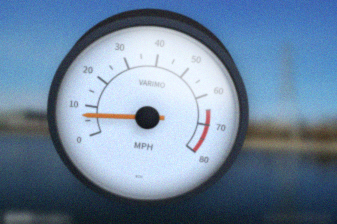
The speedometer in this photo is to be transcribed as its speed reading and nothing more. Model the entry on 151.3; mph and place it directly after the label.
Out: 7.5; mph
